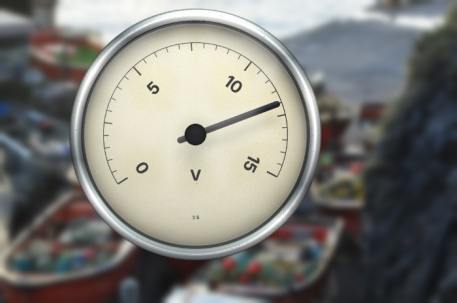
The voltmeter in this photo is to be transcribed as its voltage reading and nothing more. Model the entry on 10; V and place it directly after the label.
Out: 12; V
